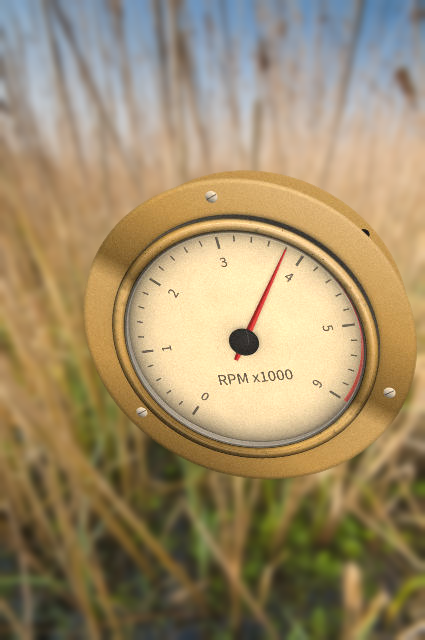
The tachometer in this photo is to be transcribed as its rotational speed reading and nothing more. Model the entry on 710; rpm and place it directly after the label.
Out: 3800; rpm
